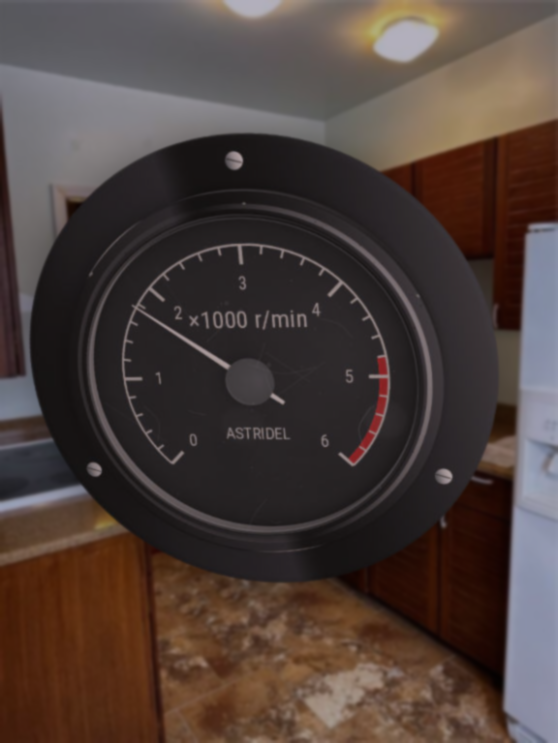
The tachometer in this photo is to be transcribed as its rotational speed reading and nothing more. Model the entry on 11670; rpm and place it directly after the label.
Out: 1800; rpm
